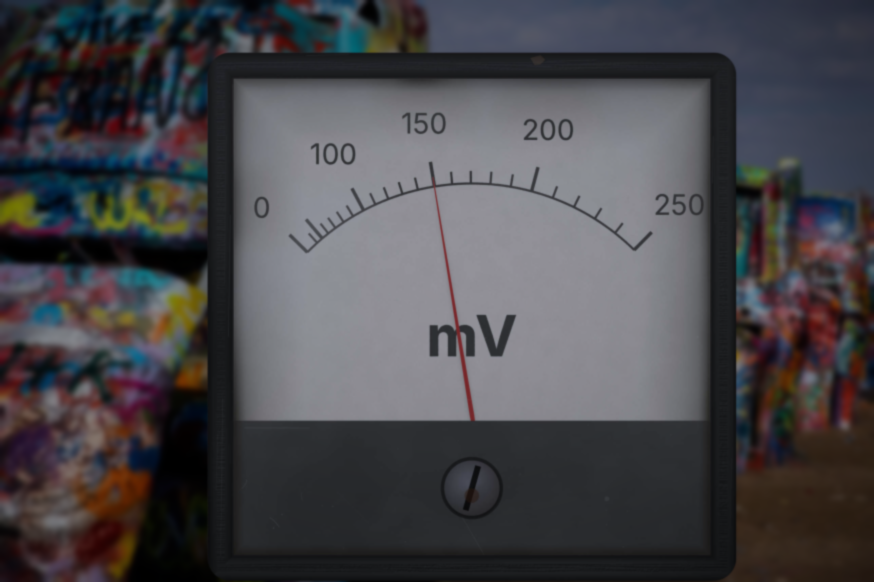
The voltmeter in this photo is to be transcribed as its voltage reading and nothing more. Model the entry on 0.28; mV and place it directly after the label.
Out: 150; mV
